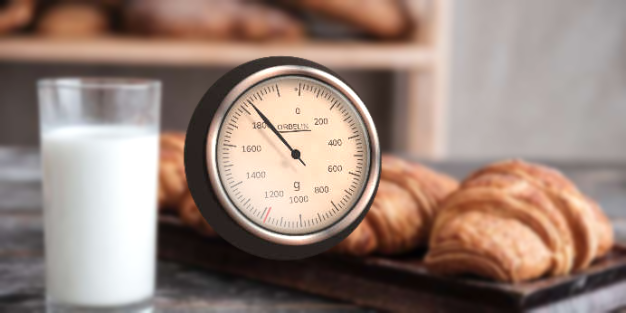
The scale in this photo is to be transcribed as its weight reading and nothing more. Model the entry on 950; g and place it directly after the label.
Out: 1840; g
